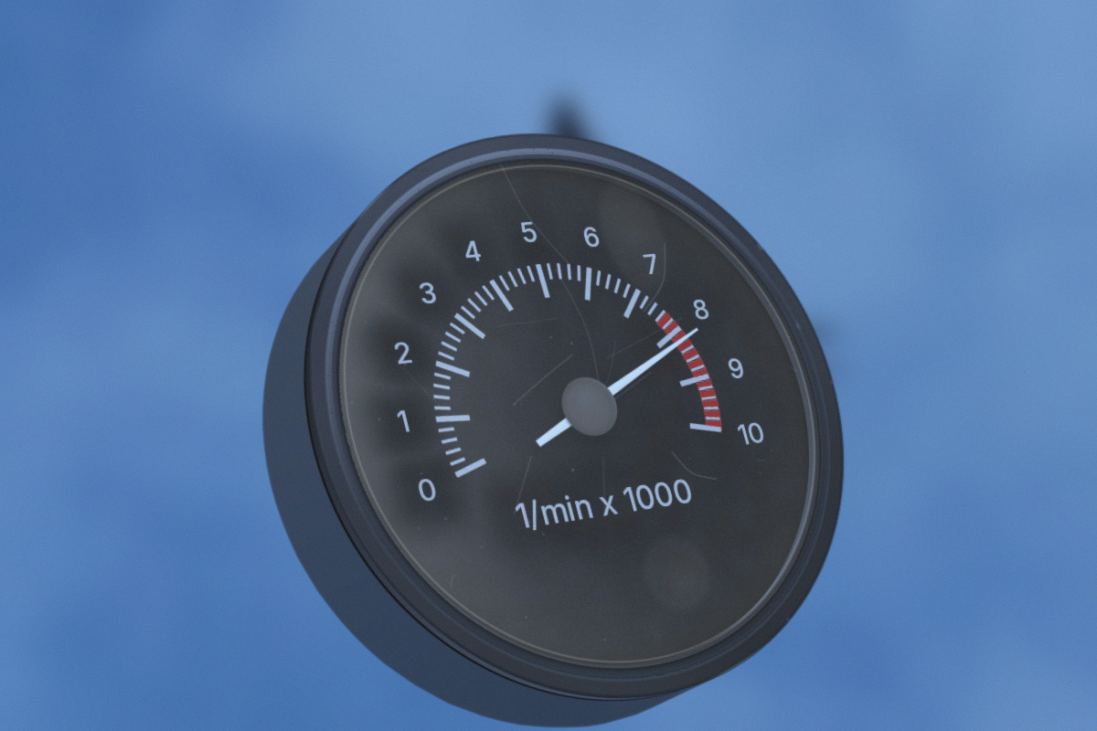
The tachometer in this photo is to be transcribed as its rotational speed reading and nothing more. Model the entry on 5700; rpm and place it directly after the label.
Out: 8200; rpm
